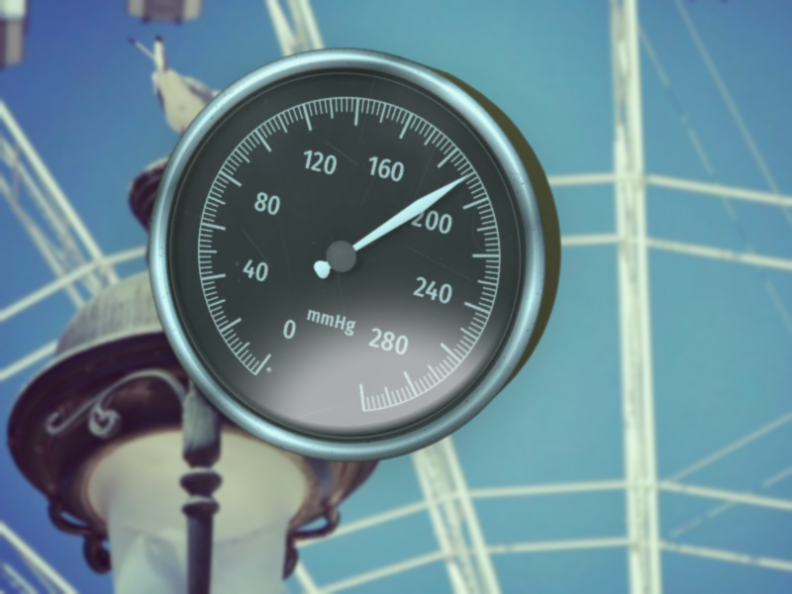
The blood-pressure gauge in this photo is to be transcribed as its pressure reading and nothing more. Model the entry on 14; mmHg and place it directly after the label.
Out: 190; mmHg
